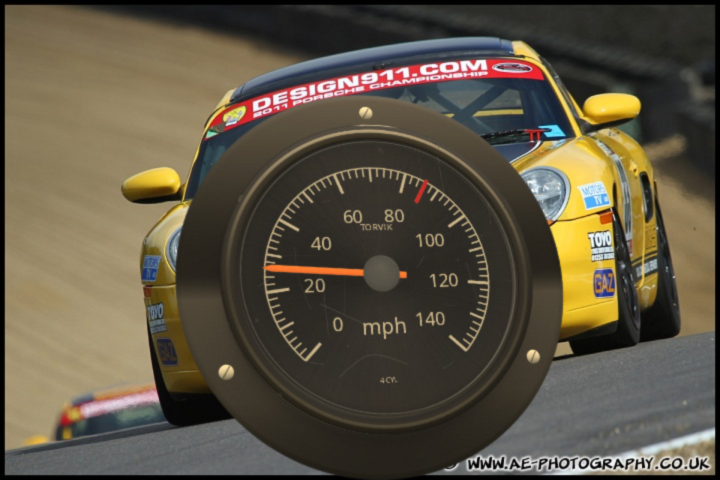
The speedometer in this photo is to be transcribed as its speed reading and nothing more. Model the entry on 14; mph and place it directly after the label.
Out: 26; mph
